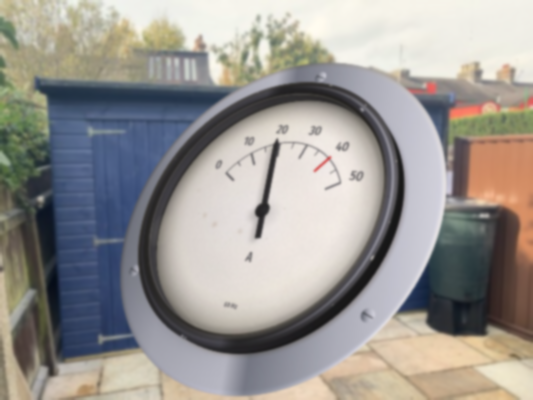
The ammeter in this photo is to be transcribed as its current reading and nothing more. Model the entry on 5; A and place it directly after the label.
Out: 20; A
